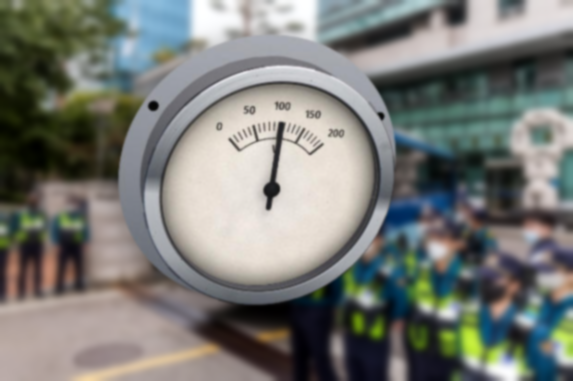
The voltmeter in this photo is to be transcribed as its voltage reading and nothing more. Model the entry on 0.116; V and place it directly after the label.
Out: 100; V
